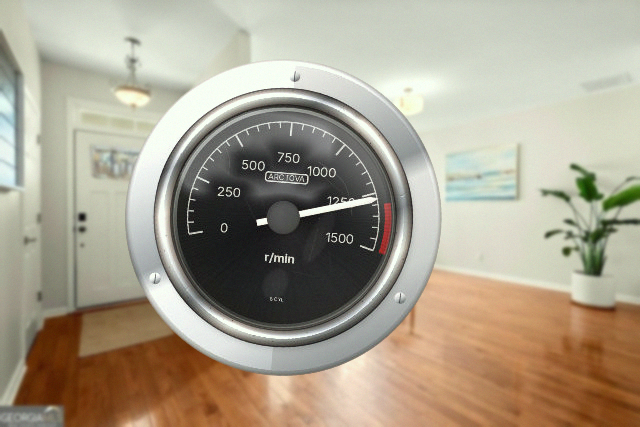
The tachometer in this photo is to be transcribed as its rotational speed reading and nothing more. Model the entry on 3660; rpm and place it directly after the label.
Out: 1275; rpm
